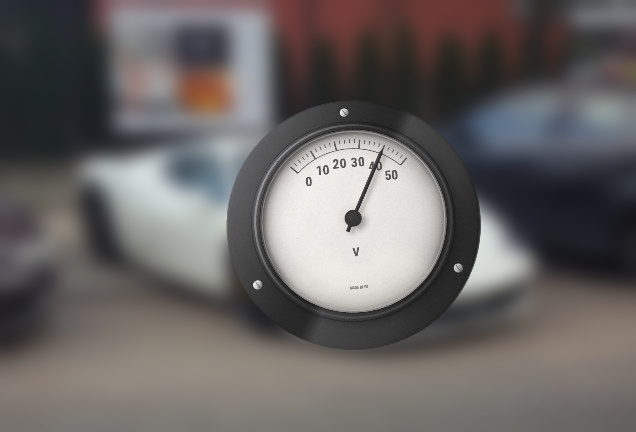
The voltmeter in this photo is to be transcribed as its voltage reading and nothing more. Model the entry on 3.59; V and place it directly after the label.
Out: 40; V
